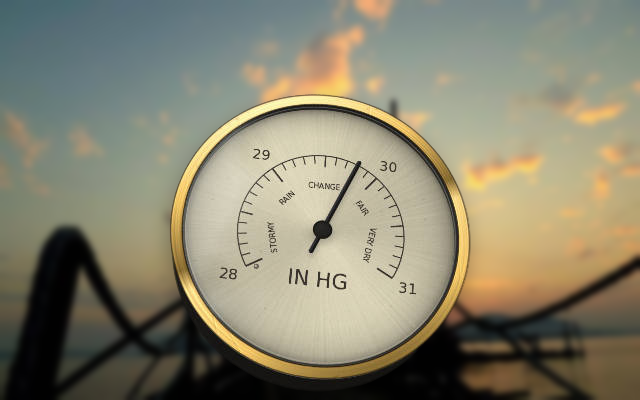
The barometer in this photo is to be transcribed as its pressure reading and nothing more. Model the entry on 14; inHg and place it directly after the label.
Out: 29.8; inHg
